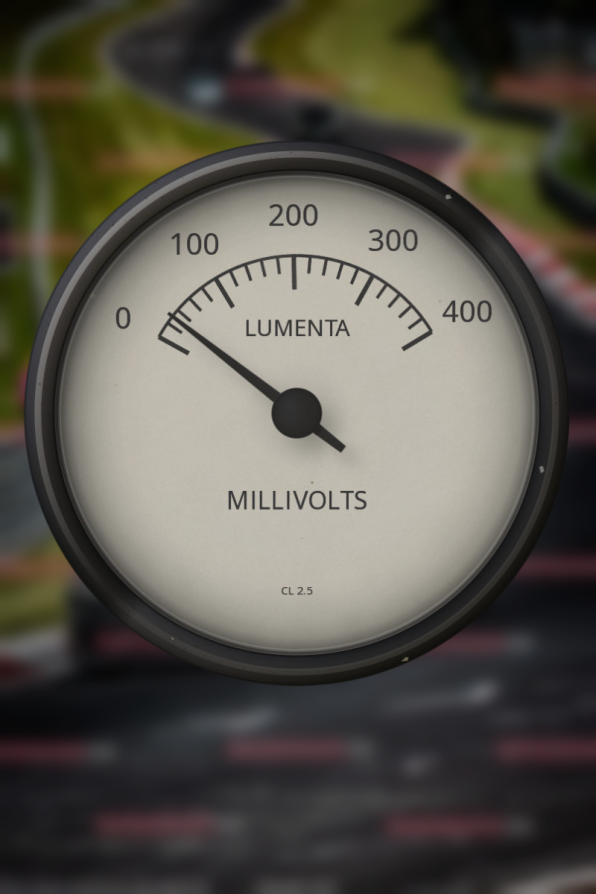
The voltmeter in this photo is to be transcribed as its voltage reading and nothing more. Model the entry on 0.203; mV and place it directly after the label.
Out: 30; mV
